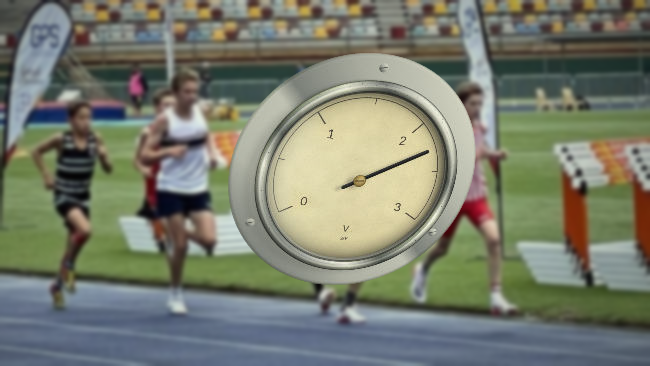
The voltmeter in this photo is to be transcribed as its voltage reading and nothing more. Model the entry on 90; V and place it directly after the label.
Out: 2.25; V
